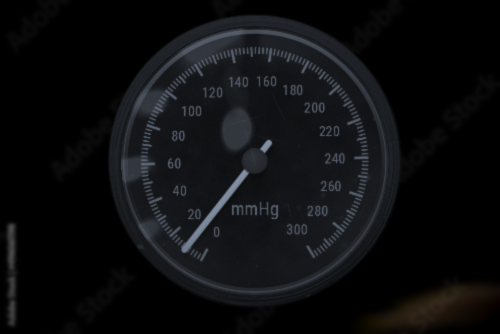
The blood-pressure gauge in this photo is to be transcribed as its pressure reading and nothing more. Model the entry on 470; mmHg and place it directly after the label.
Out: 10; mmHg
